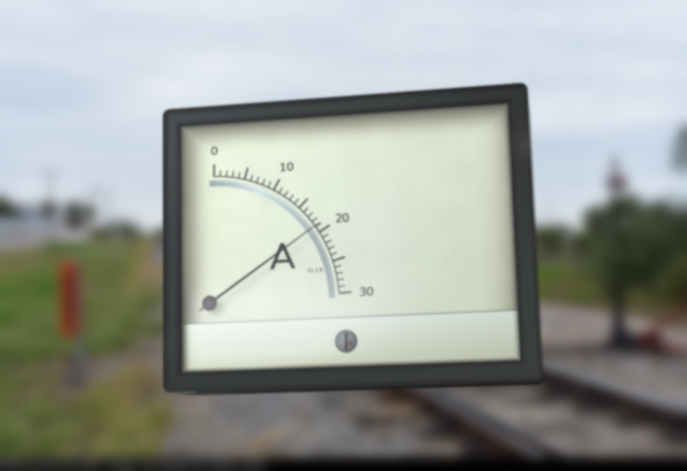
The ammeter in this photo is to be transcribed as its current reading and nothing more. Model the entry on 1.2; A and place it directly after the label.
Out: 19; A
